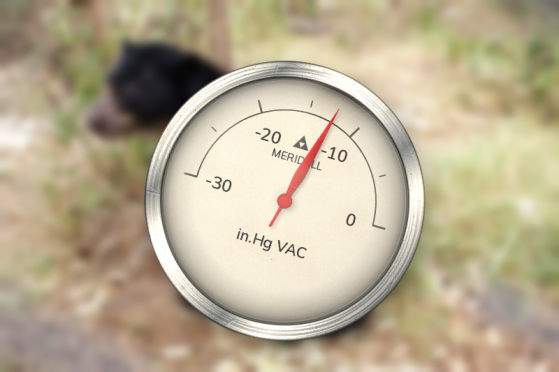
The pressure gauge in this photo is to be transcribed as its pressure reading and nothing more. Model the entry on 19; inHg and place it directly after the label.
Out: -12.5; inHg
